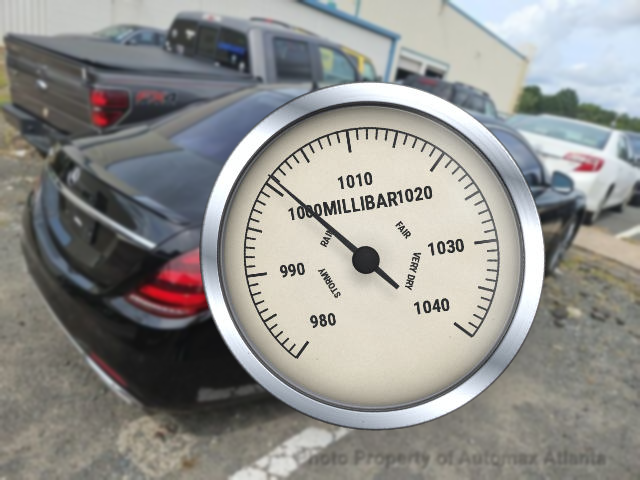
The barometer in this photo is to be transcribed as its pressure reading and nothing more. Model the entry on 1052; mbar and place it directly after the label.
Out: 1001; mbar
